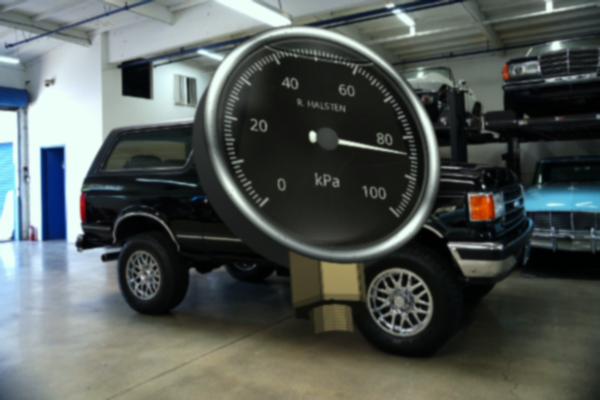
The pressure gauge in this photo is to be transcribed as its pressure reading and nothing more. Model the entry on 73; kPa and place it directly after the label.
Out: 85; kPa
